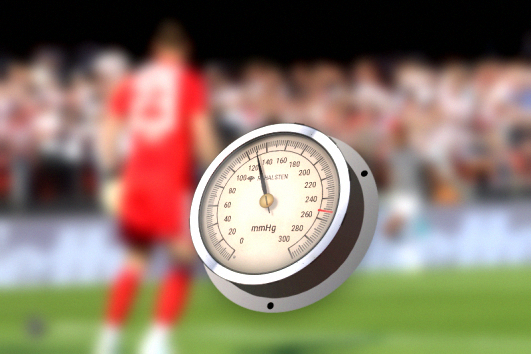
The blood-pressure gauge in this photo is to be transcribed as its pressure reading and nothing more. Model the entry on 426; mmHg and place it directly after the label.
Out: 130; mmHg
